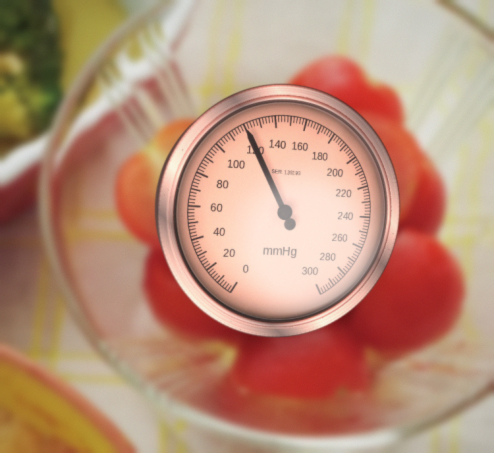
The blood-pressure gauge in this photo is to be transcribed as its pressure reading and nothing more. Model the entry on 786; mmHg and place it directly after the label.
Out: 120; mmHg
